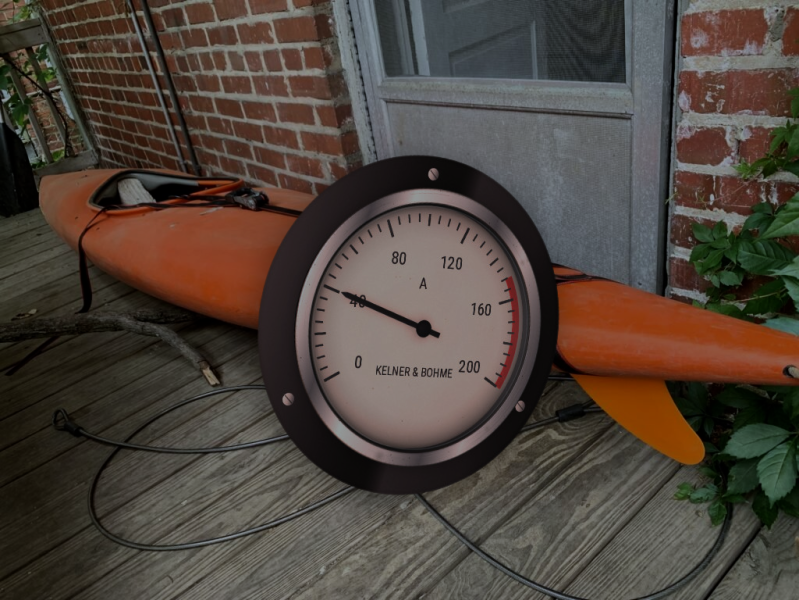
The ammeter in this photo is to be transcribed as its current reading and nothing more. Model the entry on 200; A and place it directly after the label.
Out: 40; A
